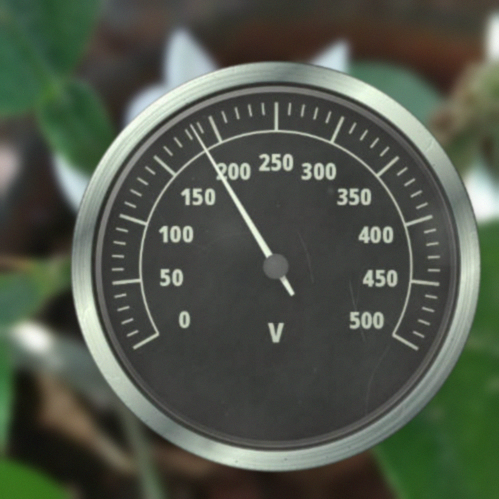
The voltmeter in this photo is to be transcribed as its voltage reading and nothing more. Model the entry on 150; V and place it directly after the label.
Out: 185; V
